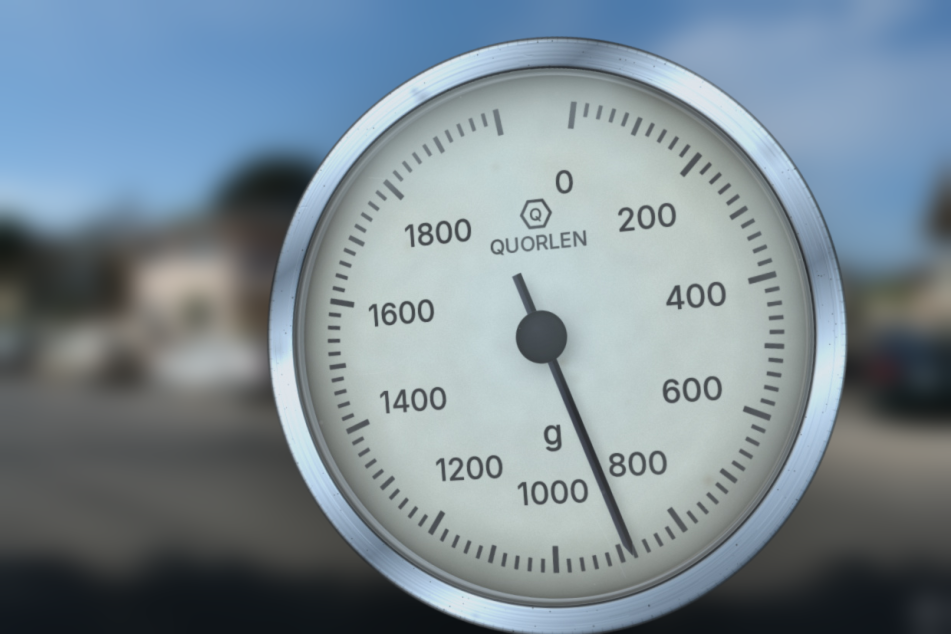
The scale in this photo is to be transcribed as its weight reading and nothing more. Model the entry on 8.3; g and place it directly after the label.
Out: 880; g
